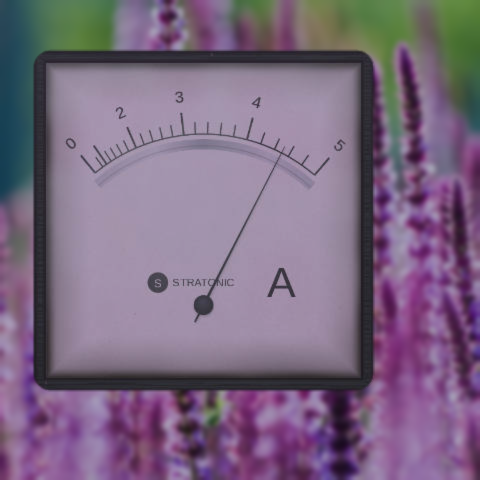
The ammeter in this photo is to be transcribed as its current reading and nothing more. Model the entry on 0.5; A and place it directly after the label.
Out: 4.5; A
